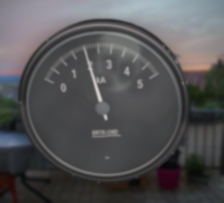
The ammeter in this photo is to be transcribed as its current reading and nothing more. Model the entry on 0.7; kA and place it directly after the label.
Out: 2; kA
